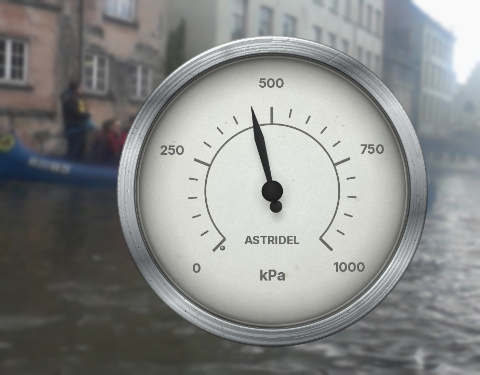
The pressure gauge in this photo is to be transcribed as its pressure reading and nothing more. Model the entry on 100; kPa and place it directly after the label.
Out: 450; kPa
